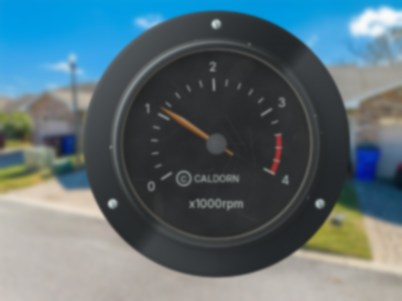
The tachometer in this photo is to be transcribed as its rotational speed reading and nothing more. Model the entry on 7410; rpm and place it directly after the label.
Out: 1100; rpm
